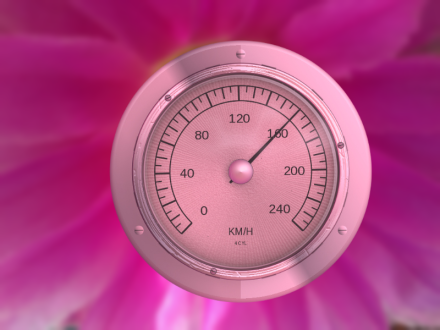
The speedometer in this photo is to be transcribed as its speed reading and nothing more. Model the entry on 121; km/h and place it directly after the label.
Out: 160; km/h
